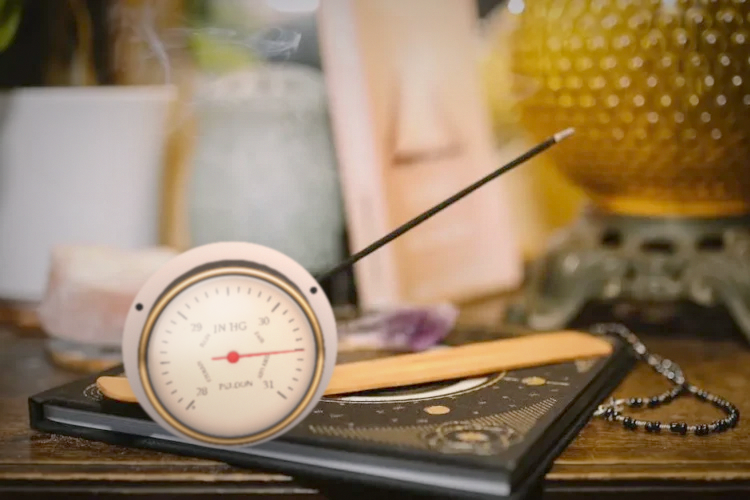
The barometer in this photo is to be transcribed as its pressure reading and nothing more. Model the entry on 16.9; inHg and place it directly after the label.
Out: 30.5; inHg
